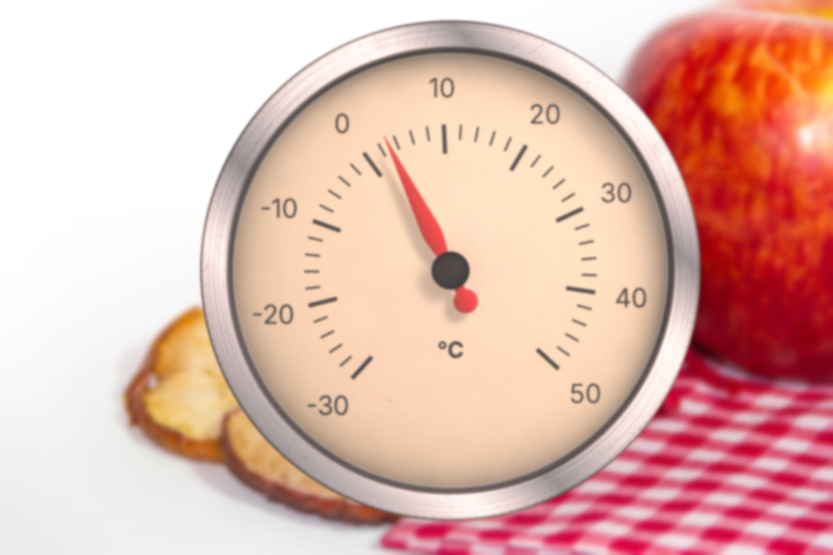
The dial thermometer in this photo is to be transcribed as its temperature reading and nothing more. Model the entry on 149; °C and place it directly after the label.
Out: 3; °C
